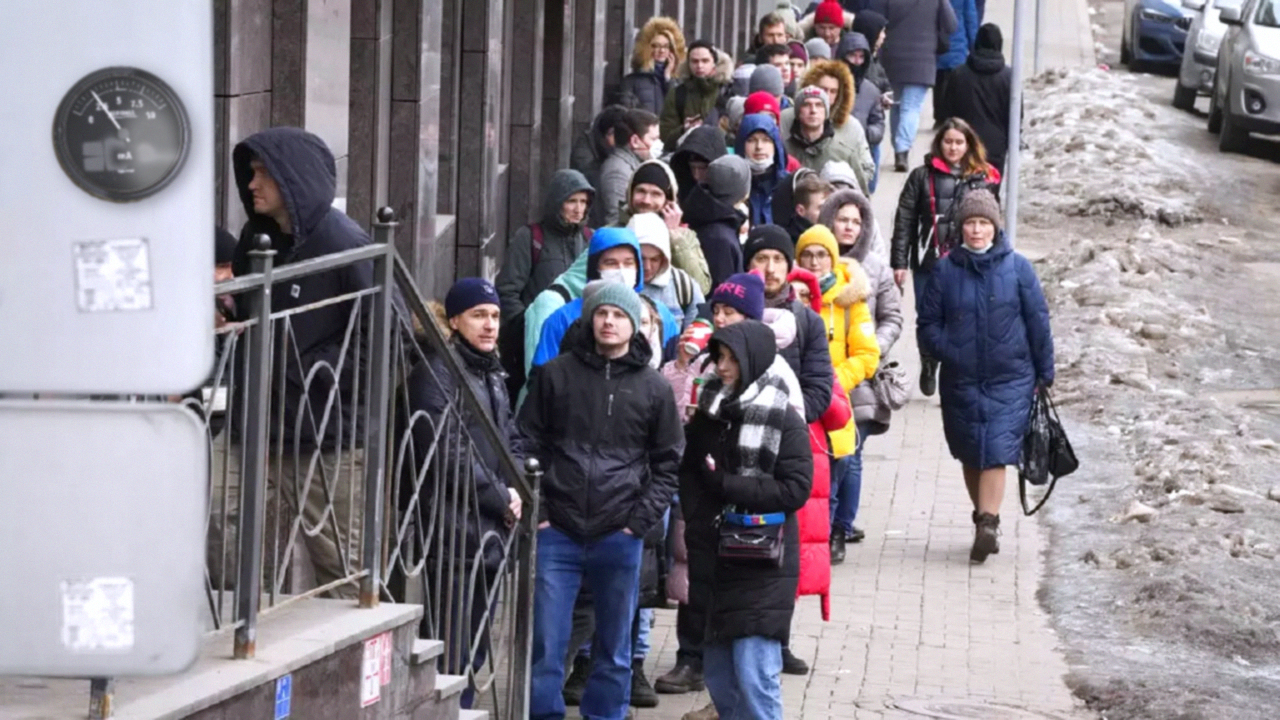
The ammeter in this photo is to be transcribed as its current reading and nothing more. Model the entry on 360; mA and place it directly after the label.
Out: 2.5; mA
